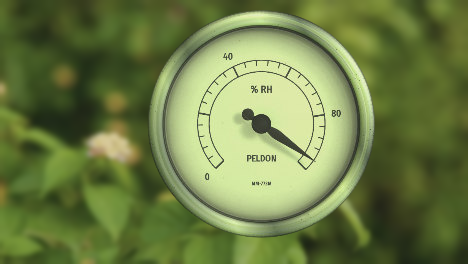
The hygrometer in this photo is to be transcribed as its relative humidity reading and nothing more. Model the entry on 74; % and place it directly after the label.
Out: 96; %
